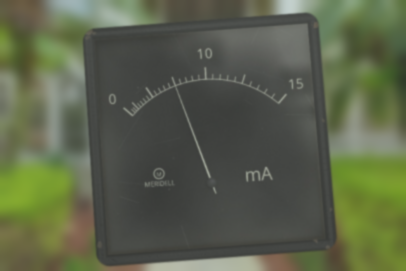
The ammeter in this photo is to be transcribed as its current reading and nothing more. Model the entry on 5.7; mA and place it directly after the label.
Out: 7.5; mA
